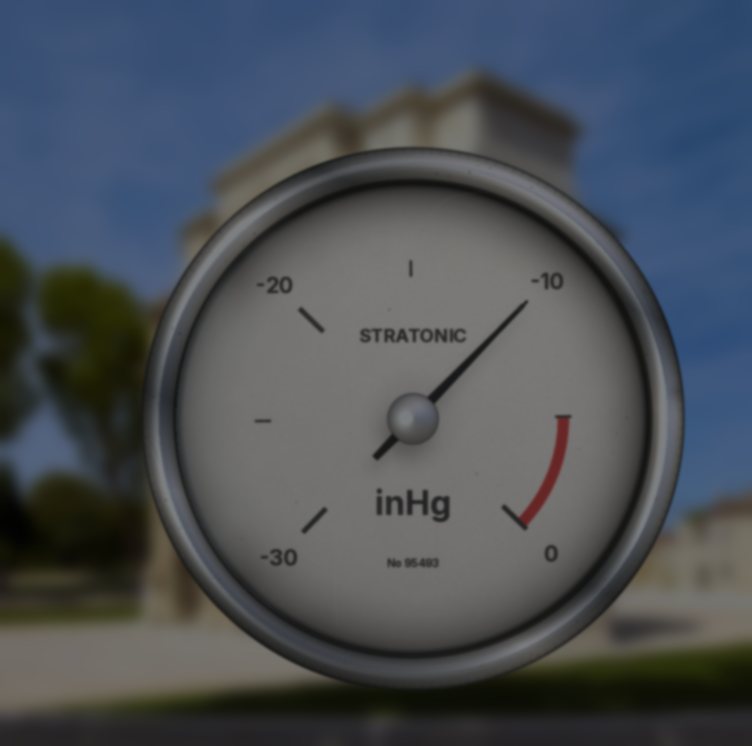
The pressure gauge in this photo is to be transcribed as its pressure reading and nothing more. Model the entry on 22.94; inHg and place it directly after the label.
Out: -10; inHg
